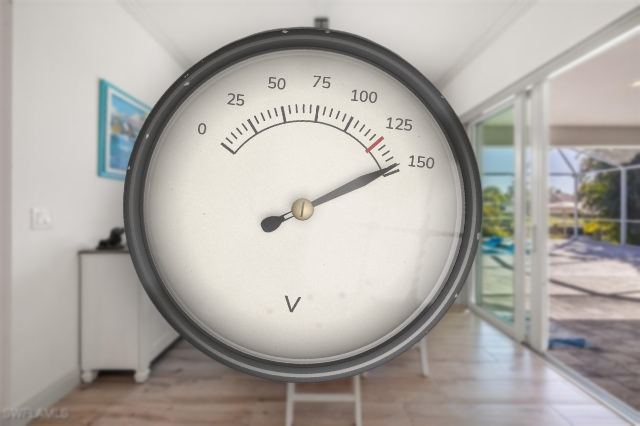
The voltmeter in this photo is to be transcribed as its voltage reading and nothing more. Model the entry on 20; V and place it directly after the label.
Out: 145; V
